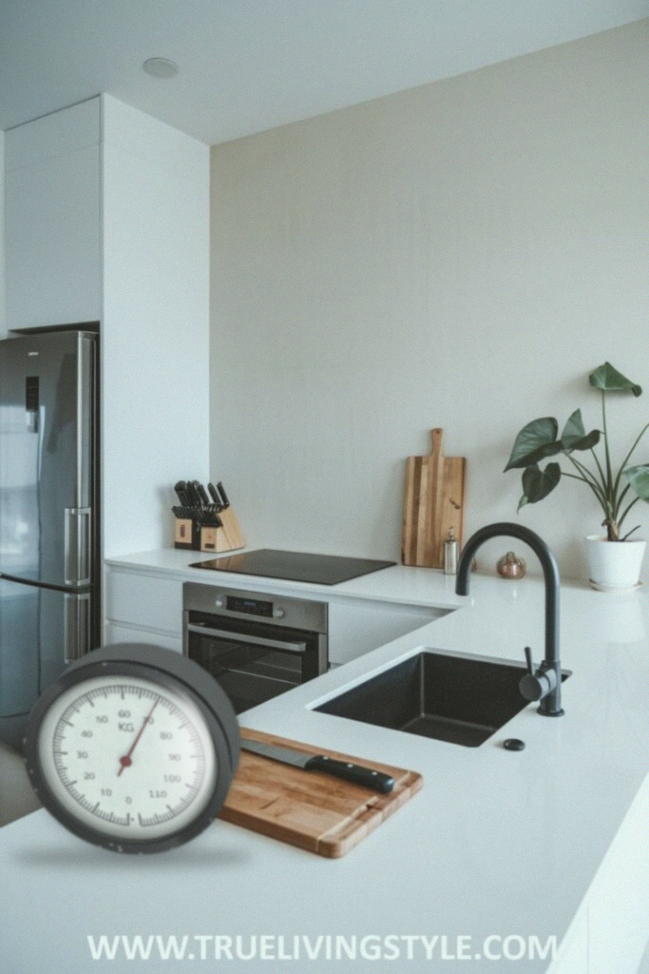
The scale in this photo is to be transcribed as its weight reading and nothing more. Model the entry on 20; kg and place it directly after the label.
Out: 70; kg
